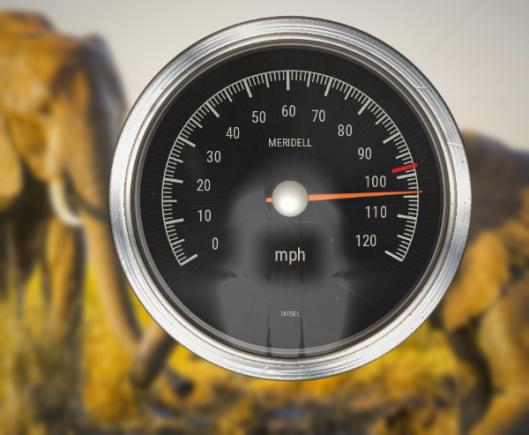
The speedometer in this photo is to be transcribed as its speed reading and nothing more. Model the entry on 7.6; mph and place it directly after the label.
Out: 104; mph
